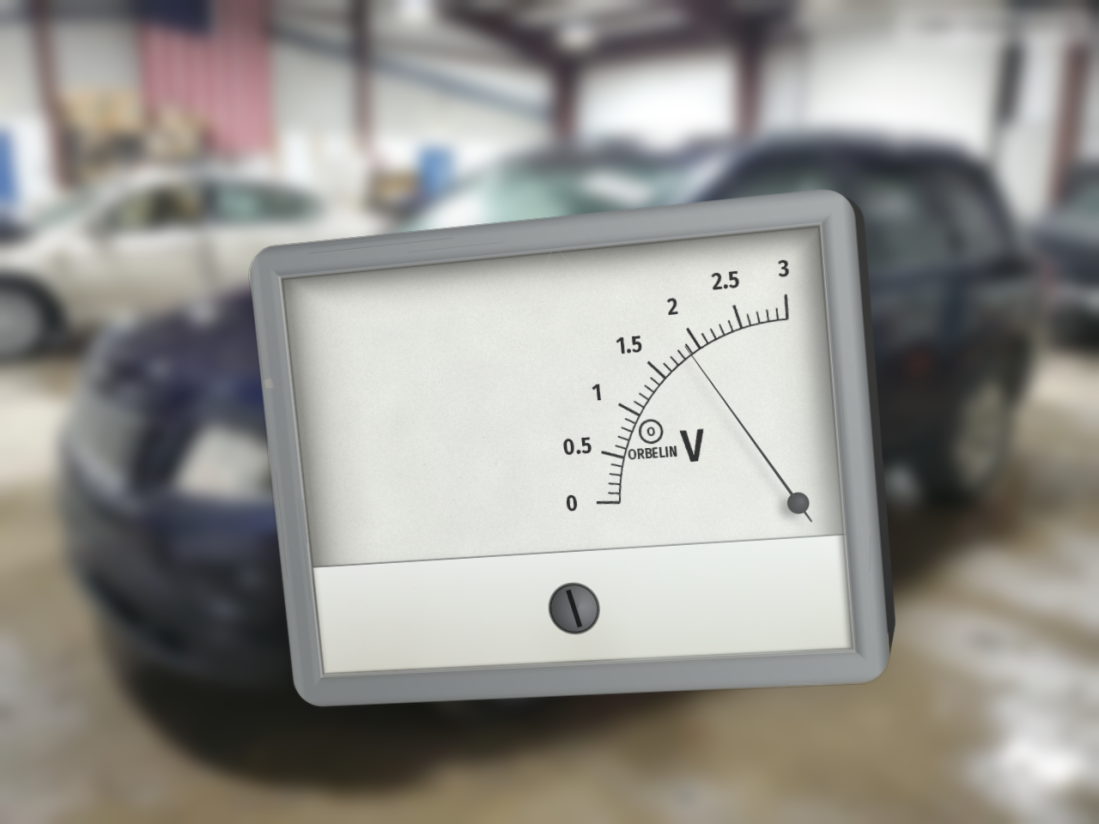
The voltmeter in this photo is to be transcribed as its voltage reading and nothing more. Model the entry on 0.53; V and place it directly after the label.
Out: 1.9; V
